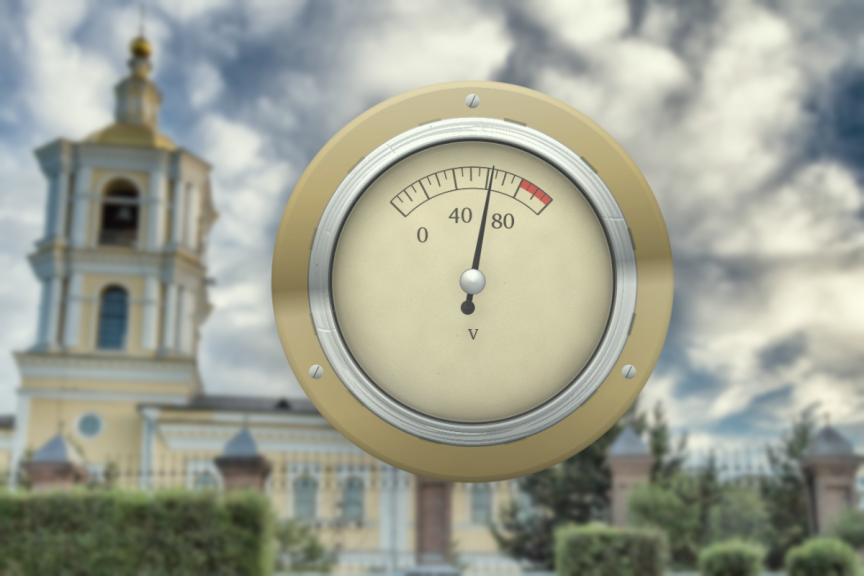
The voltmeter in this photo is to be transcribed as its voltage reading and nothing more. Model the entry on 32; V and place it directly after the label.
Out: 62.5; V
